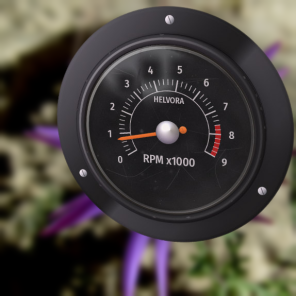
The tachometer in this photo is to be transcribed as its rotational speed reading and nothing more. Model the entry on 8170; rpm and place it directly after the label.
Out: 800; rpm
